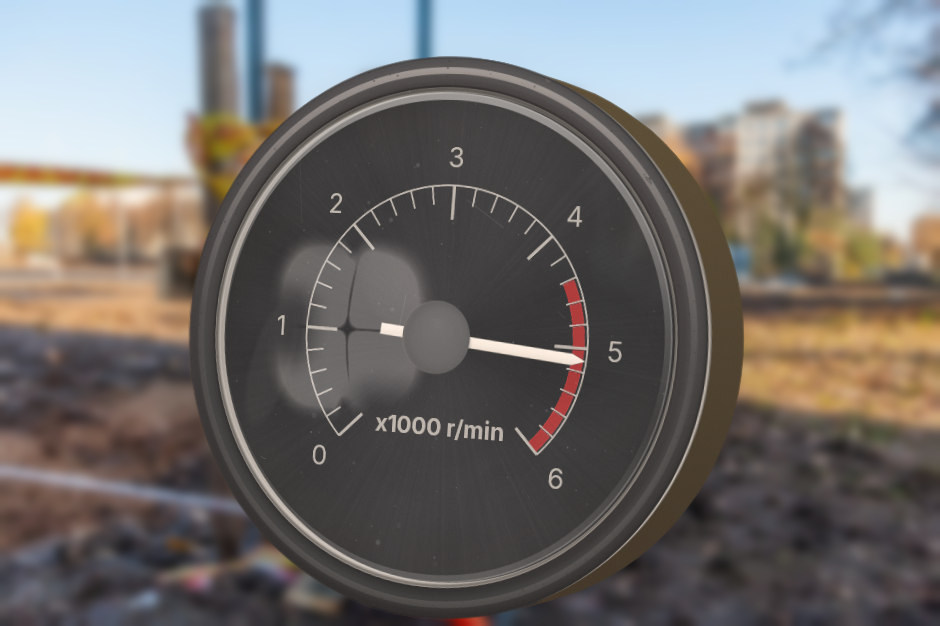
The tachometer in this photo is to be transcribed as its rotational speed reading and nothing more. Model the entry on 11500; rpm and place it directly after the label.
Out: 5100; rpm
